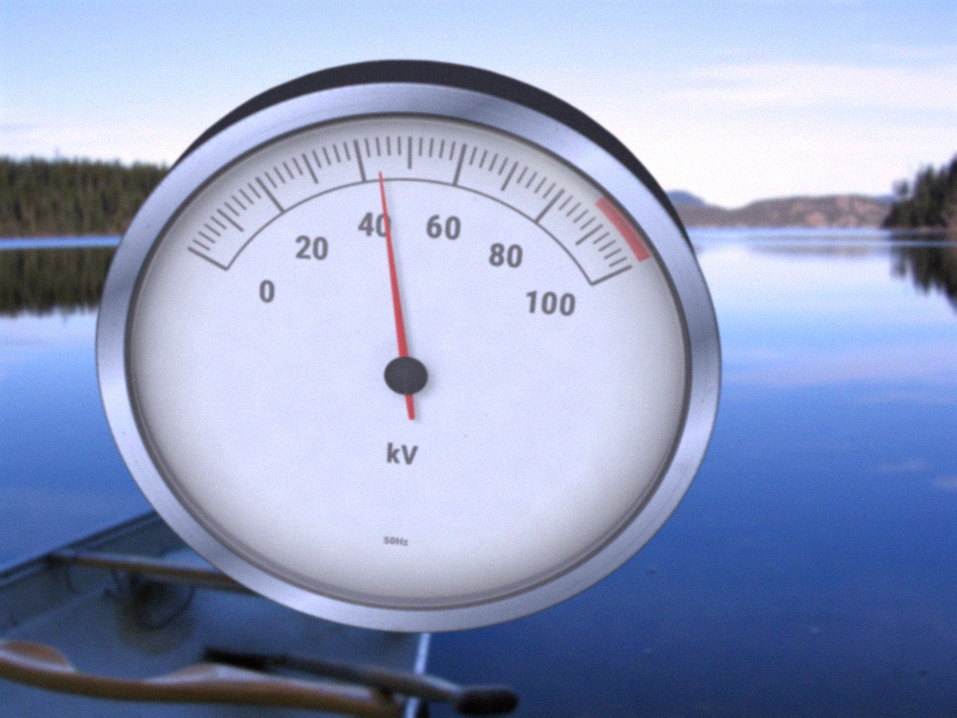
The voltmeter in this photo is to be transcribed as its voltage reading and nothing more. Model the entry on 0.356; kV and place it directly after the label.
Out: 44; kV
